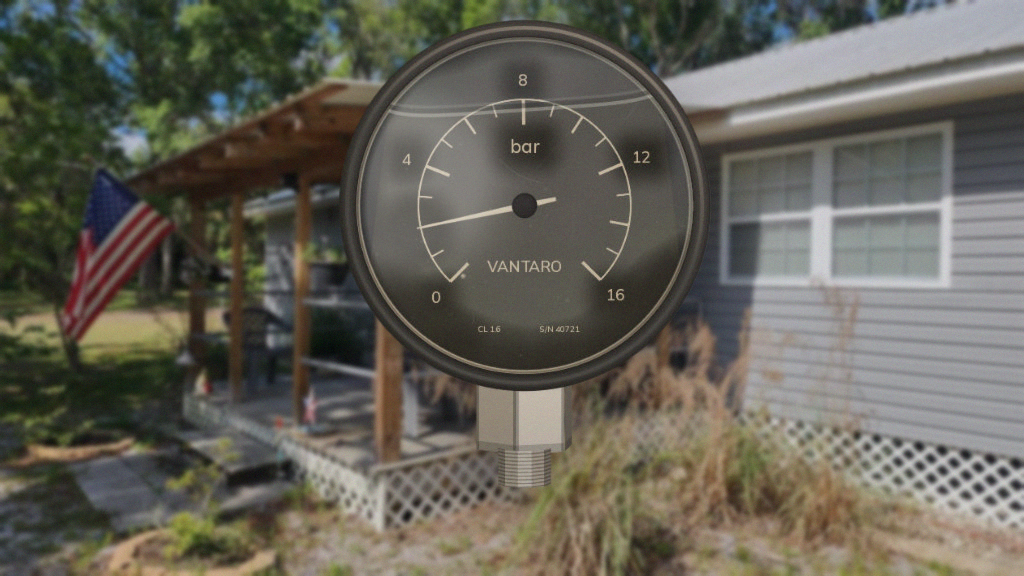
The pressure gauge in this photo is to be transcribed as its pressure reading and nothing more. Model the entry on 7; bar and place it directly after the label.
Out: 2; bar
